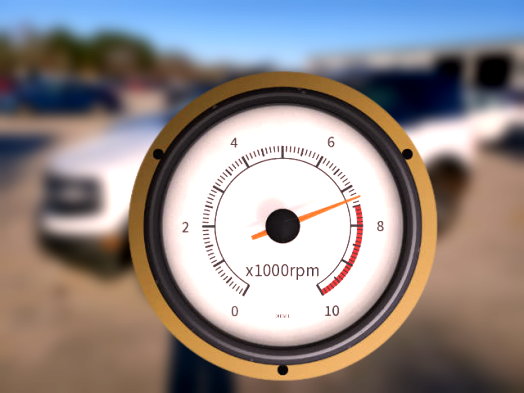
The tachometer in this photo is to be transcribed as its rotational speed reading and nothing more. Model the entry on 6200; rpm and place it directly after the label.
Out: 7300; rpm
